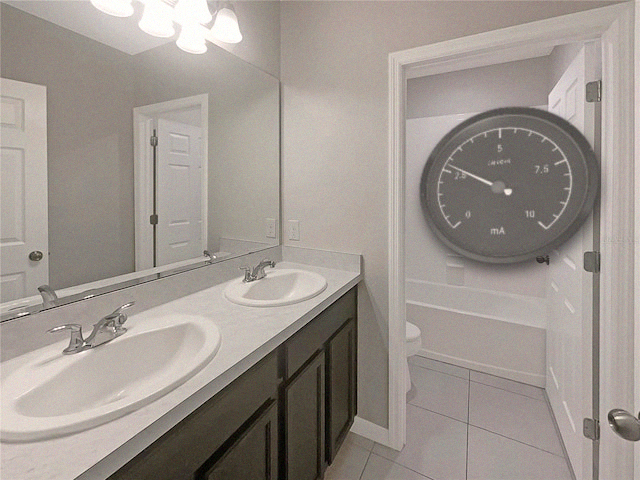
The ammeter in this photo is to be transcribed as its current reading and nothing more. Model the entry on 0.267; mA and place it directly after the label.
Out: 2.75; mA
